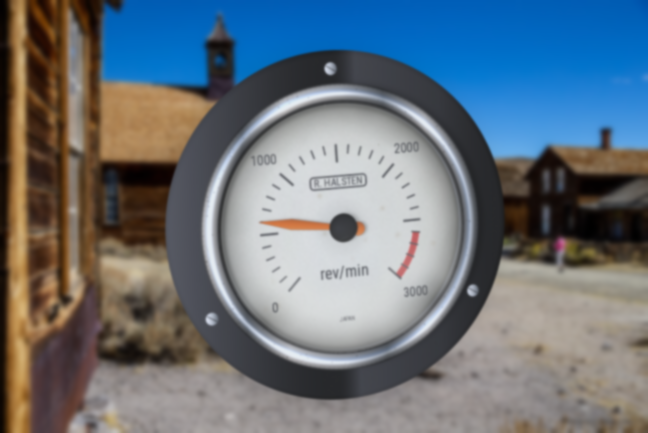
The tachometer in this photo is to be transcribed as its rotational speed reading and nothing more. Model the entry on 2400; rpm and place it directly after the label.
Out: 600; rpm
